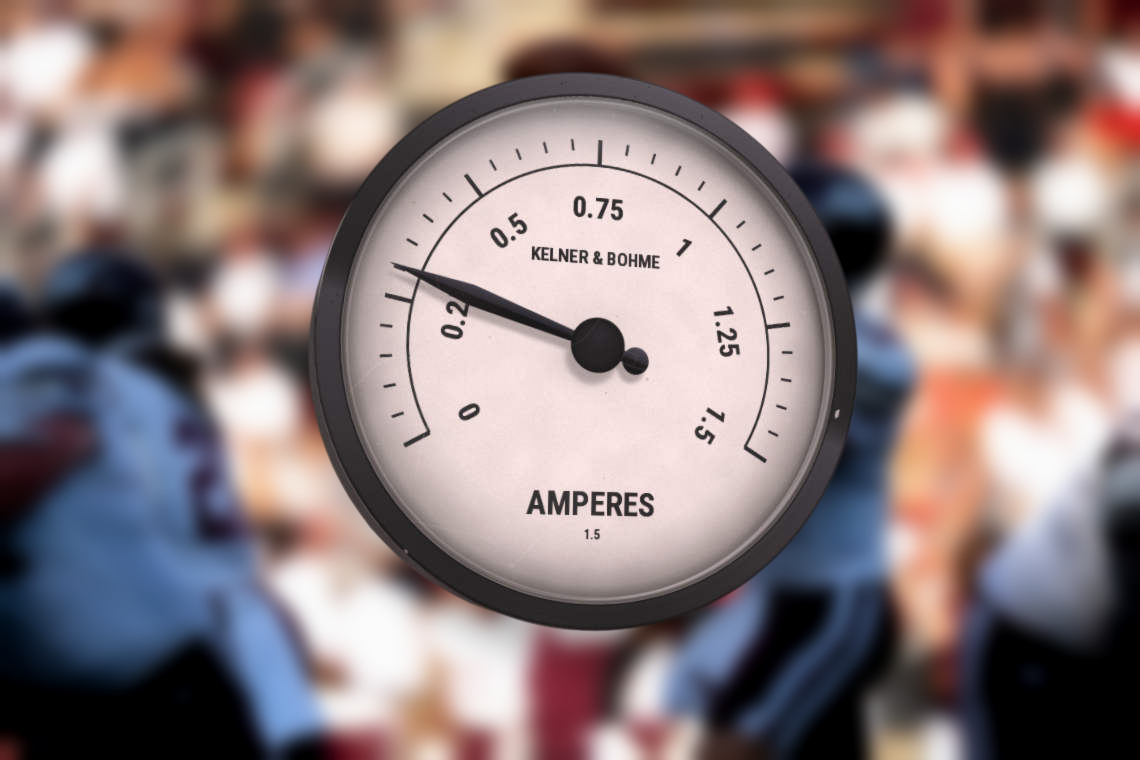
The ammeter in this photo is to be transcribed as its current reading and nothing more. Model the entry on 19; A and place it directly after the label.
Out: 0.3; A
